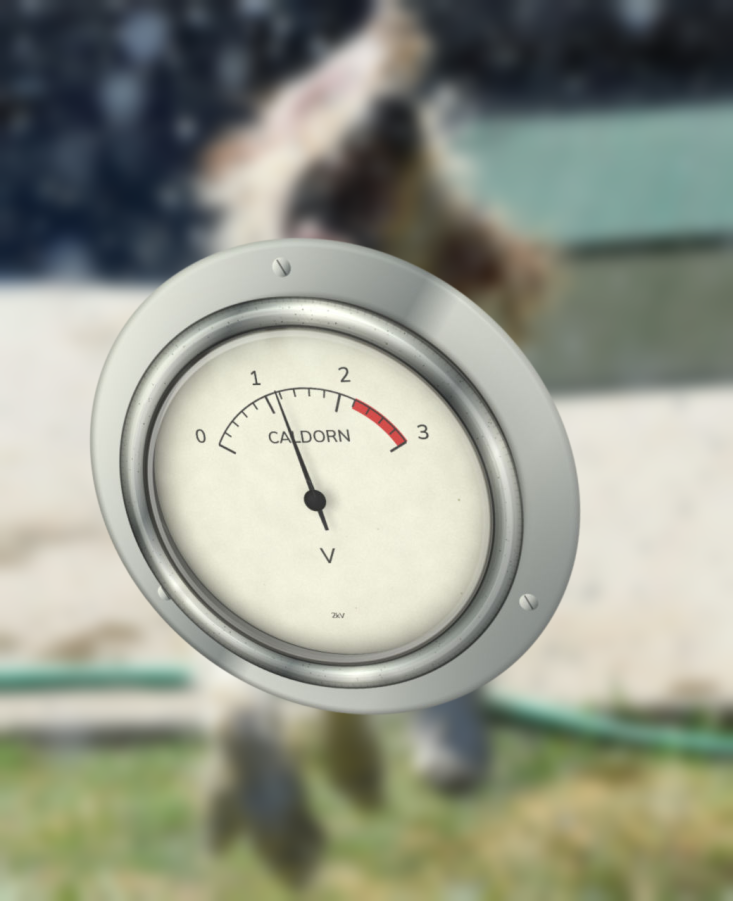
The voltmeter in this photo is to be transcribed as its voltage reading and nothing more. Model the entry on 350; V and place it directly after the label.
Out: 1.2; V
